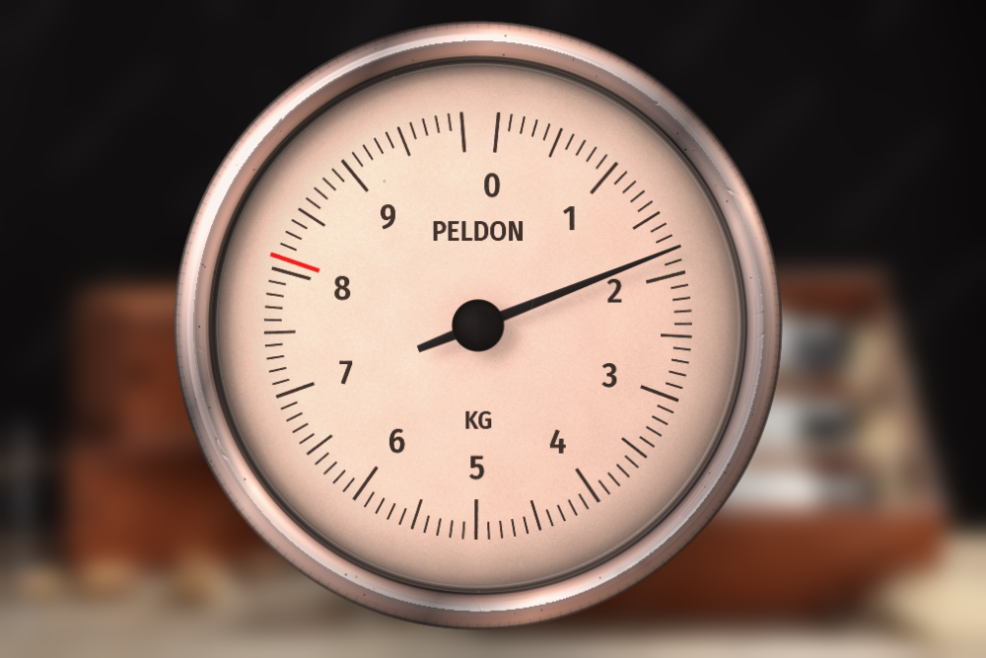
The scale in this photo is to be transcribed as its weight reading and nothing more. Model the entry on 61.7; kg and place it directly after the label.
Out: 1.8; kg
